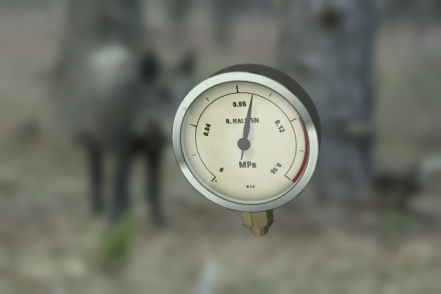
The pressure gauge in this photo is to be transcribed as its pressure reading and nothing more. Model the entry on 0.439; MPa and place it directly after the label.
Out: 0.09; MPa
